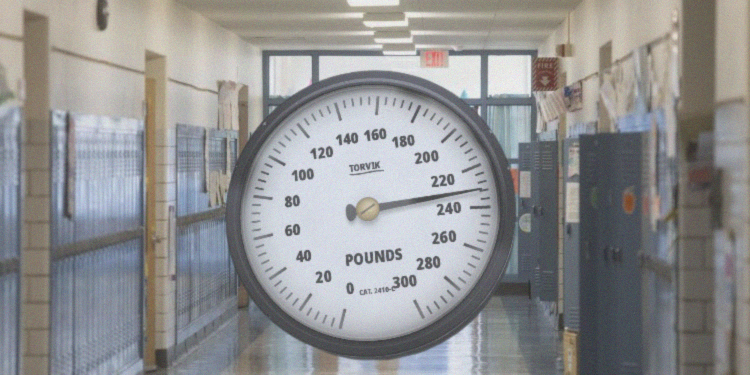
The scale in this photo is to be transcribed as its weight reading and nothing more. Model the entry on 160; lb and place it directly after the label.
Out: 232; lb
